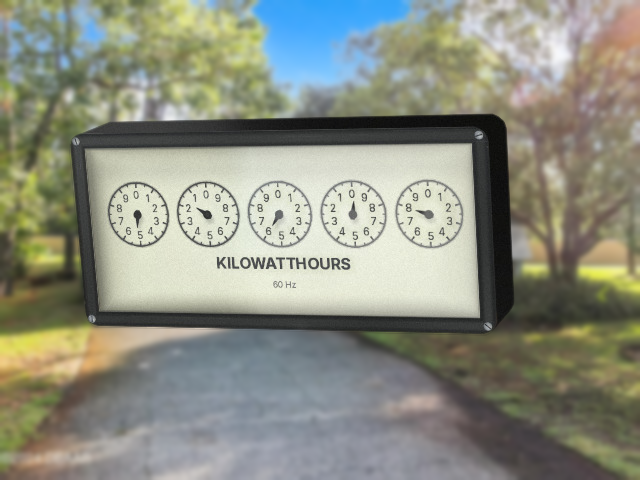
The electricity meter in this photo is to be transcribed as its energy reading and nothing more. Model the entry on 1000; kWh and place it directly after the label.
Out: 51598; kWh
